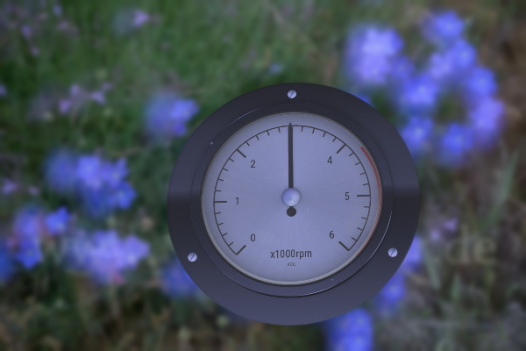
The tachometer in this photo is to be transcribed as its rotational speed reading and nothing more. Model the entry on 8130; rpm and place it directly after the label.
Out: 3000; rpm
